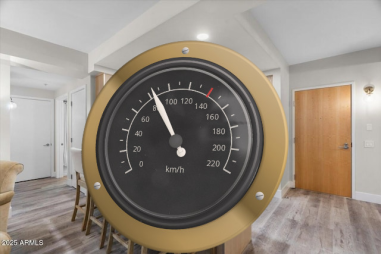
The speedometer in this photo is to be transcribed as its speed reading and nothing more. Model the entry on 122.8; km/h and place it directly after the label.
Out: 85; km/h
